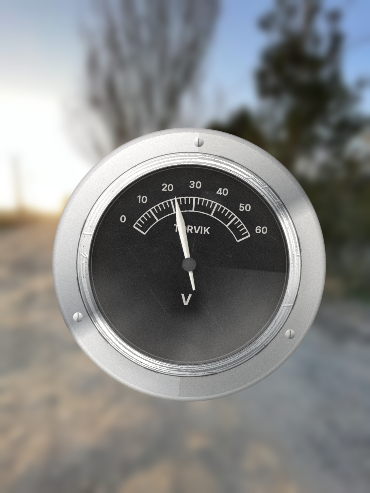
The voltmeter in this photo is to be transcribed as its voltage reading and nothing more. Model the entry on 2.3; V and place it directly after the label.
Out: 22; V
